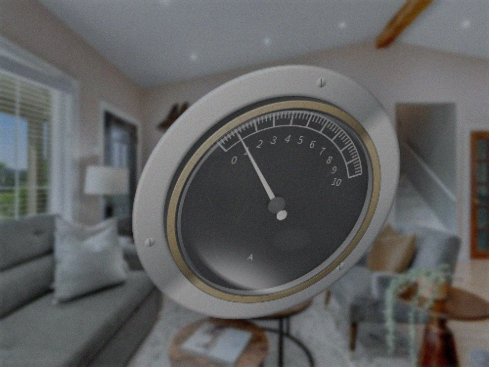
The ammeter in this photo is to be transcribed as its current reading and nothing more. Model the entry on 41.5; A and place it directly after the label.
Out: 1; A
